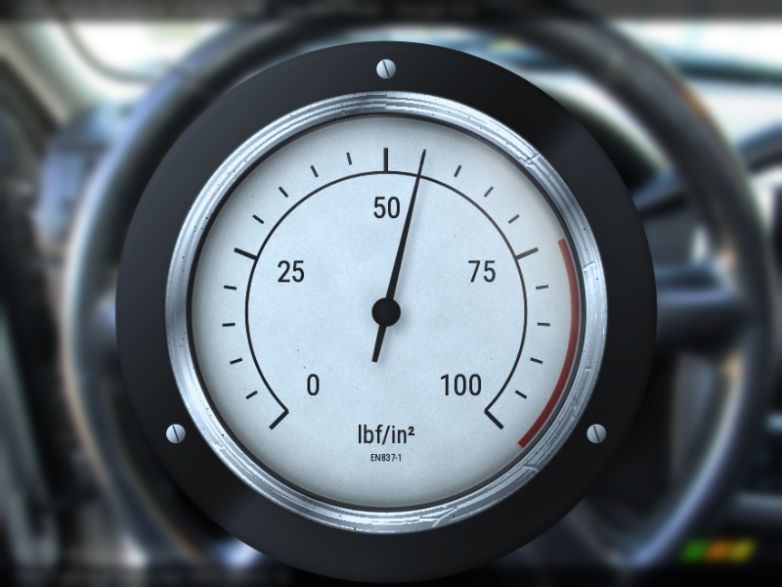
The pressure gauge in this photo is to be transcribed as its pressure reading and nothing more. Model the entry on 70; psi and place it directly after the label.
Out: 55; psi
